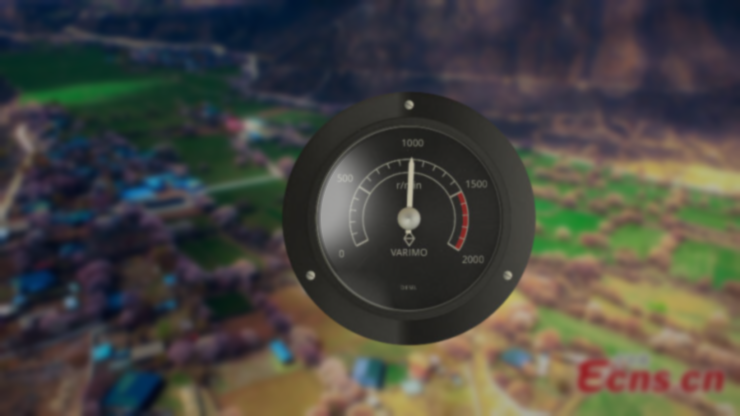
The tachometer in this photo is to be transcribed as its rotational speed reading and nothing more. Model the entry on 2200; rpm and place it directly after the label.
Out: 1000; rpm
